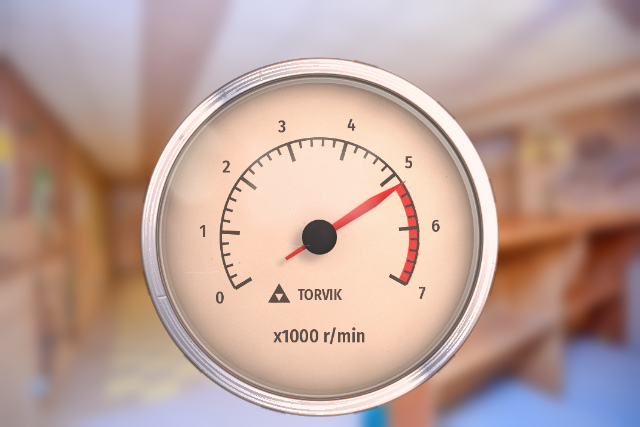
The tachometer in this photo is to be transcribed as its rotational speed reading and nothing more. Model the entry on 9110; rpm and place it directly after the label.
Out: 5200; rpm
